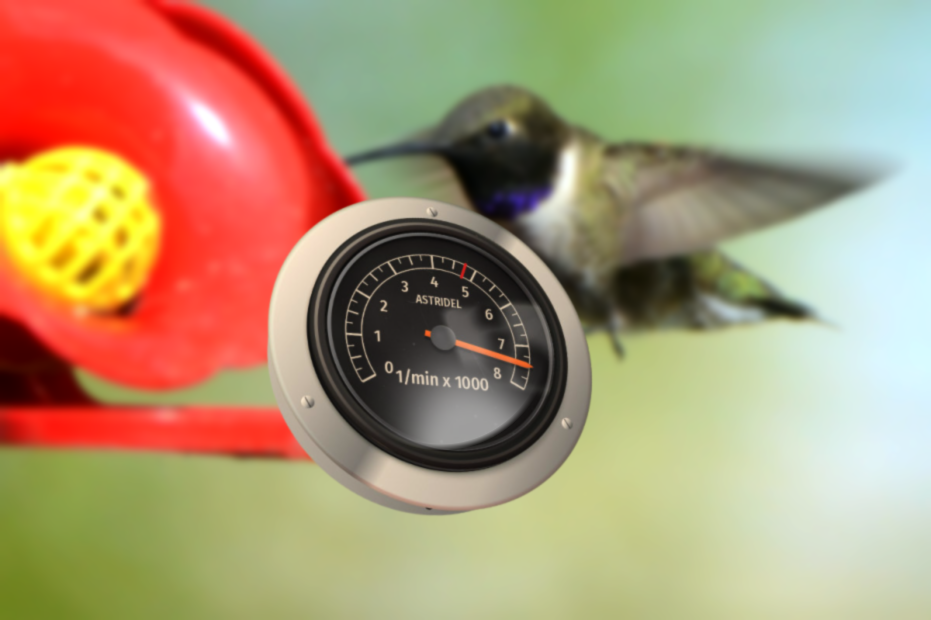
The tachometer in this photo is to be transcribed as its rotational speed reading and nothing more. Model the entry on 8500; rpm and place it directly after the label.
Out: 7500; rpm
